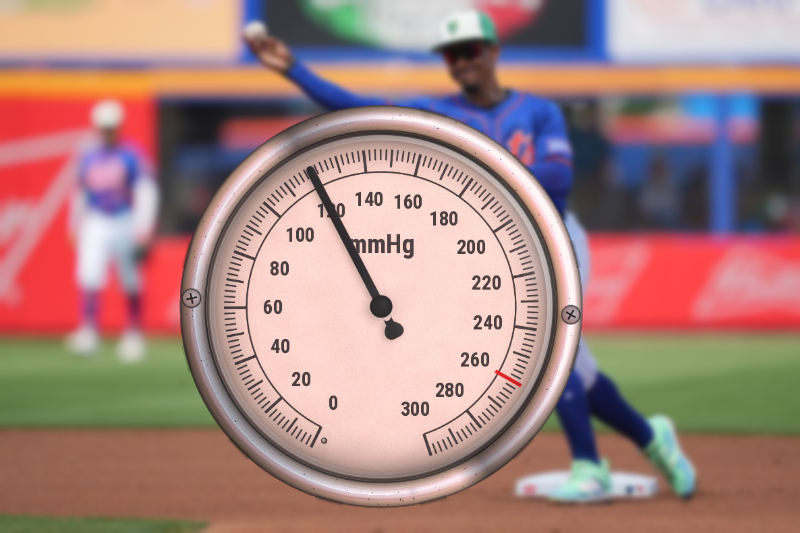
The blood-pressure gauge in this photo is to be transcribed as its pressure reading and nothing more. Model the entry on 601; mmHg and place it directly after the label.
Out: 120; mmHg
